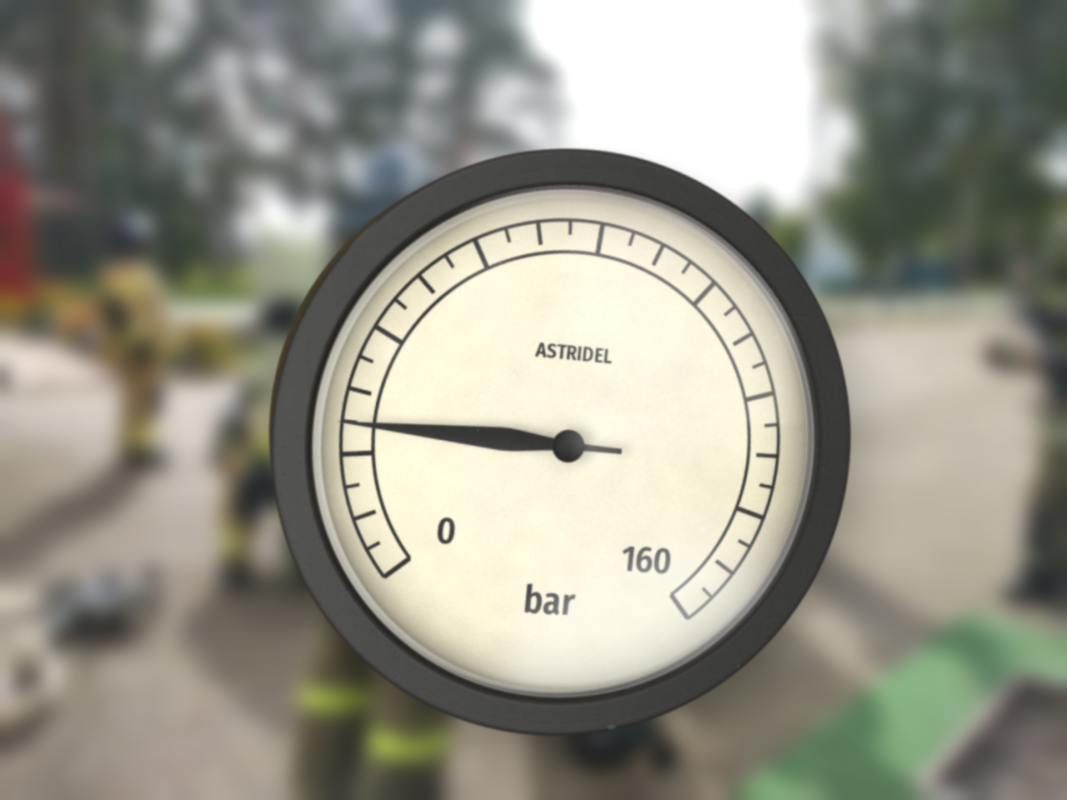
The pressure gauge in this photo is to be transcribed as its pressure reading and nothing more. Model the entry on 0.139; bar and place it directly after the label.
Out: 25; bar
